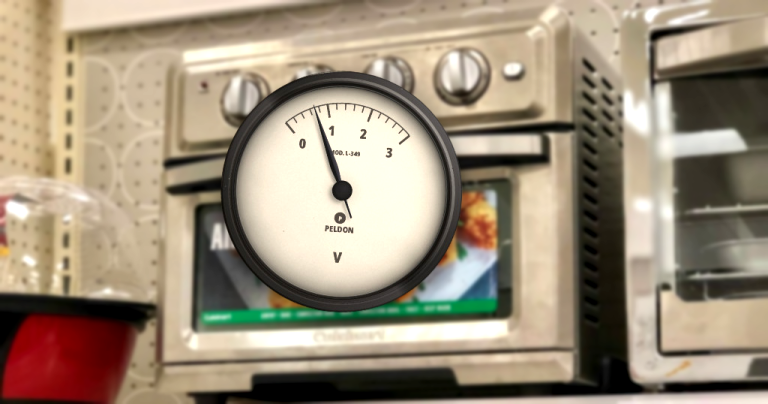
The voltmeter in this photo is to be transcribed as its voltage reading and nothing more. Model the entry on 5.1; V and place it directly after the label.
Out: 0.7; V
